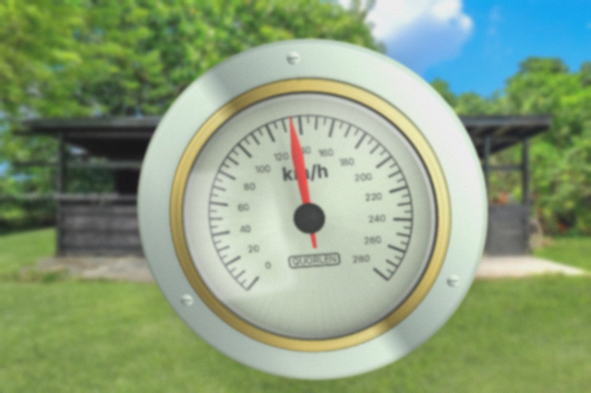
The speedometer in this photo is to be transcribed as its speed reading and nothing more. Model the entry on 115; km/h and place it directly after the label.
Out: 135; km/h
